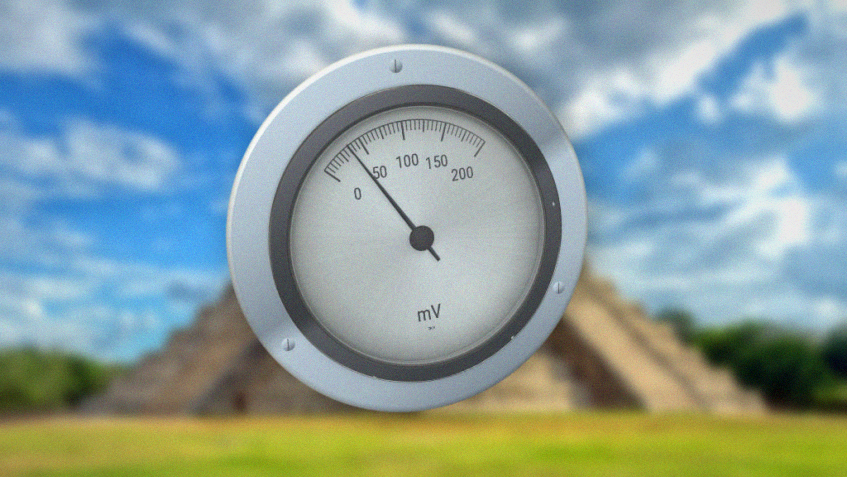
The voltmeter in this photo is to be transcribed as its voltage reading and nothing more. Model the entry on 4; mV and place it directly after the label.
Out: 35; mV
